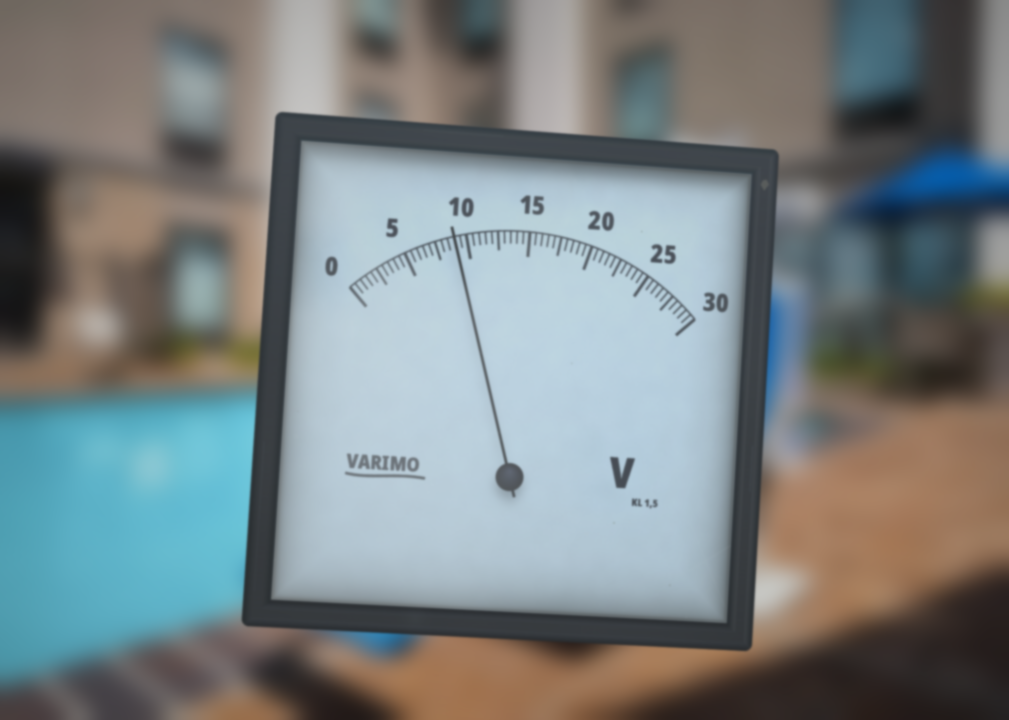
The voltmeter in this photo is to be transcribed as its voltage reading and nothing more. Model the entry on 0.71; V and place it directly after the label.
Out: 9; V
